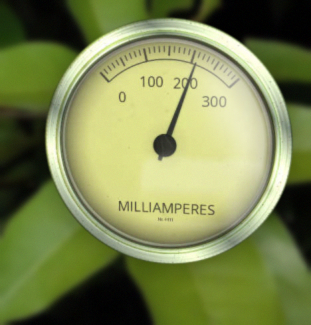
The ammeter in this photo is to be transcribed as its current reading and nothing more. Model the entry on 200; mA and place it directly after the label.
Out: 210; mA
